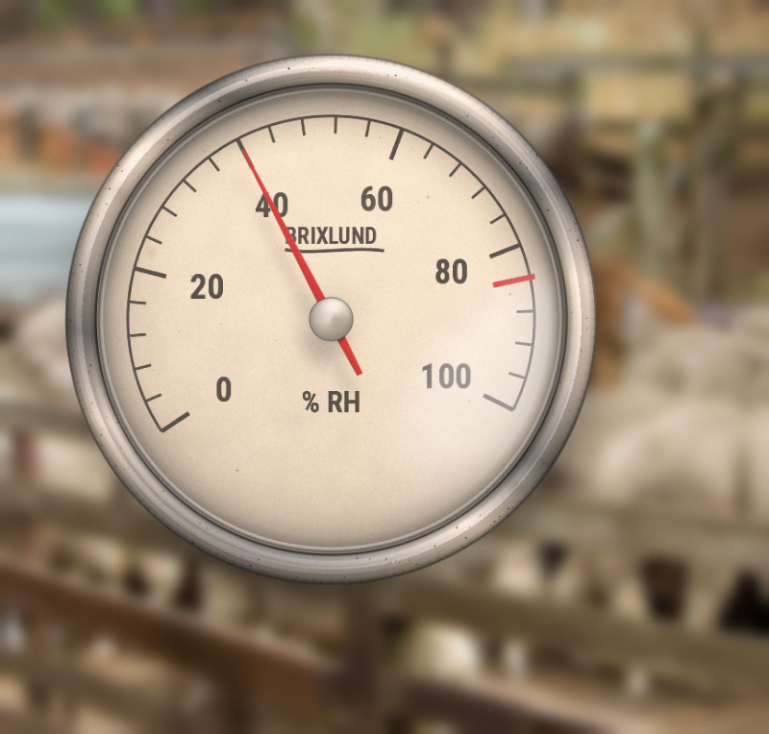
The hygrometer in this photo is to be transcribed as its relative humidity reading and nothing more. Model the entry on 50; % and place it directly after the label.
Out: 40; %
